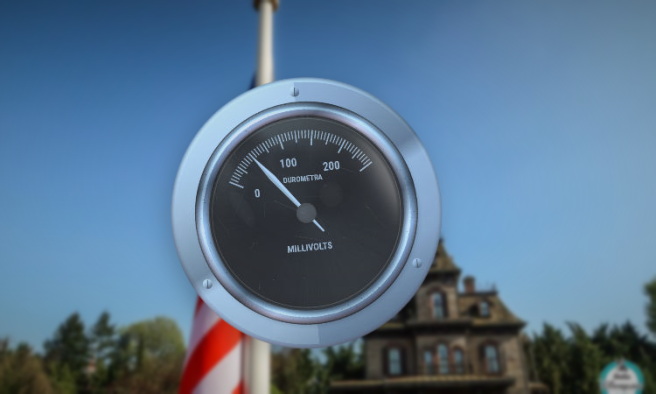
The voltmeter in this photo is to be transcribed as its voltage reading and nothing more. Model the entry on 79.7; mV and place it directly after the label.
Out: 50; mV
